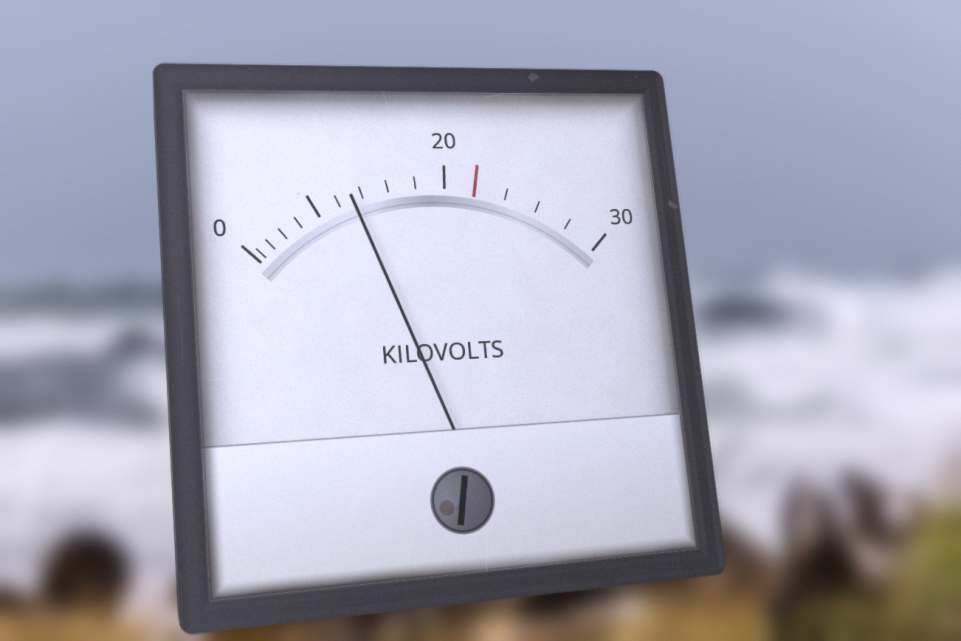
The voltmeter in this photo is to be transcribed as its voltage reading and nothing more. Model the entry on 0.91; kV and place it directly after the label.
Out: 13; kV
